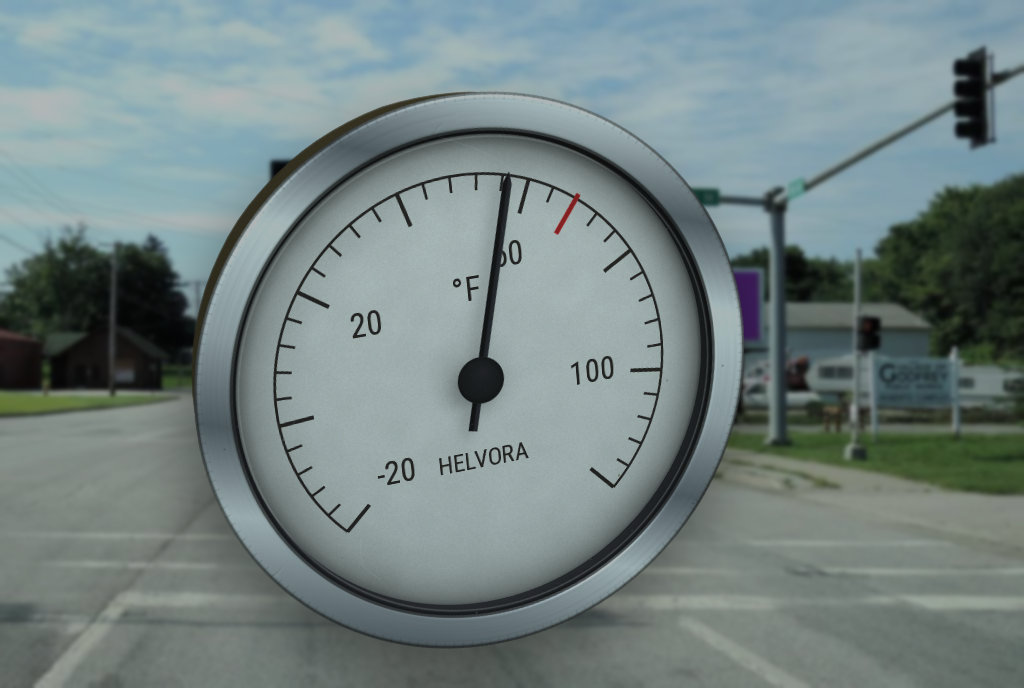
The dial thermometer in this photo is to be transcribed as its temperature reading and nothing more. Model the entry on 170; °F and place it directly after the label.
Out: 56; °F
